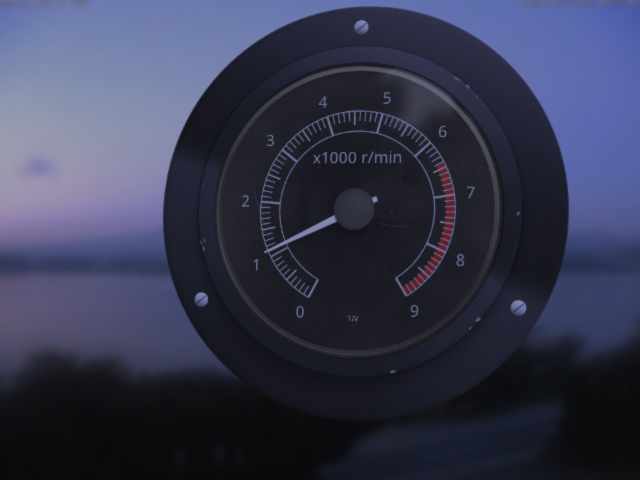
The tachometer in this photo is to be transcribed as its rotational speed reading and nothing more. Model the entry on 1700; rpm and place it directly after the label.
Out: 1100; rpm
